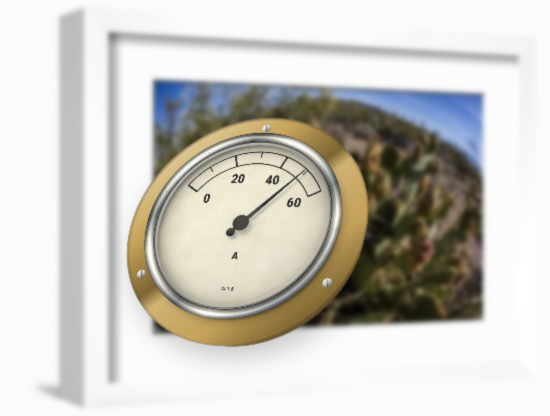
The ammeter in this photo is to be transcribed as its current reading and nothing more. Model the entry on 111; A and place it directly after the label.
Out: 50; A
